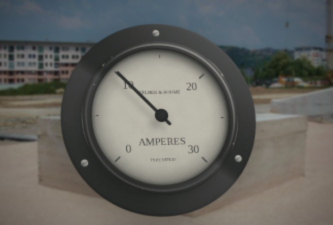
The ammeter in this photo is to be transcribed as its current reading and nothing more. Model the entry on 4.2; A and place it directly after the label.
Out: 10; A
